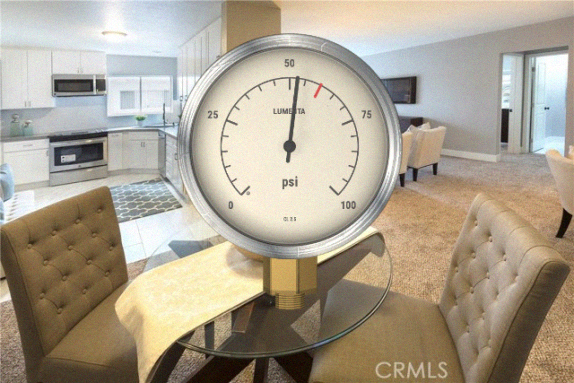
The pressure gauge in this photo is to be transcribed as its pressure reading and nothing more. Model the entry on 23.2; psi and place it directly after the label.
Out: 52.5; psi
